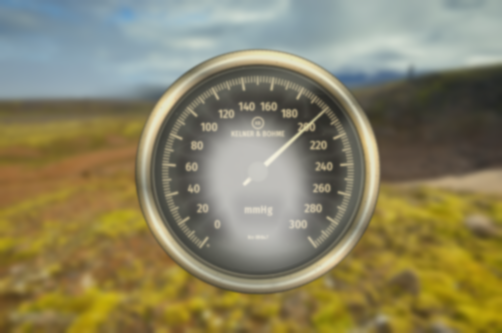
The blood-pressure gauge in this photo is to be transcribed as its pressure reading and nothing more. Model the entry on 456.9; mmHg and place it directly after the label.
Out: 200; mmHg
